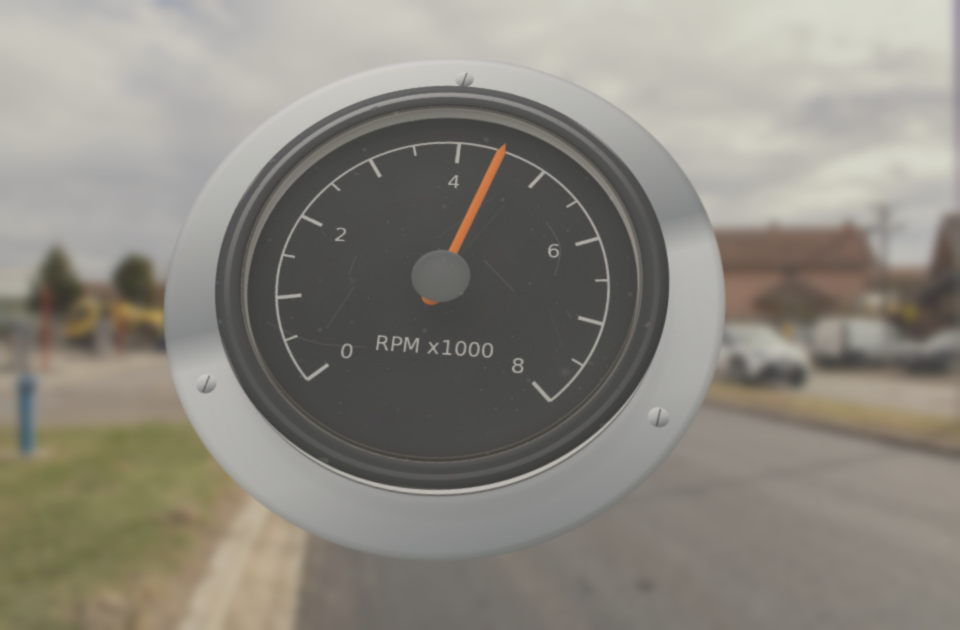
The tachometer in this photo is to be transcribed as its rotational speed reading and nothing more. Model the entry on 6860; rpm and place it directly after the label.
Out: 4500; rpm
